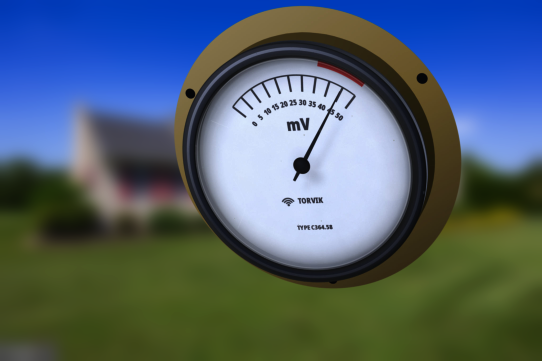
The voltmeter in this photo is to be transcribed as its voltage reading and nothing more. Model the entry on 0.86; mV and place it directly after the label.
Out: 45; mV
